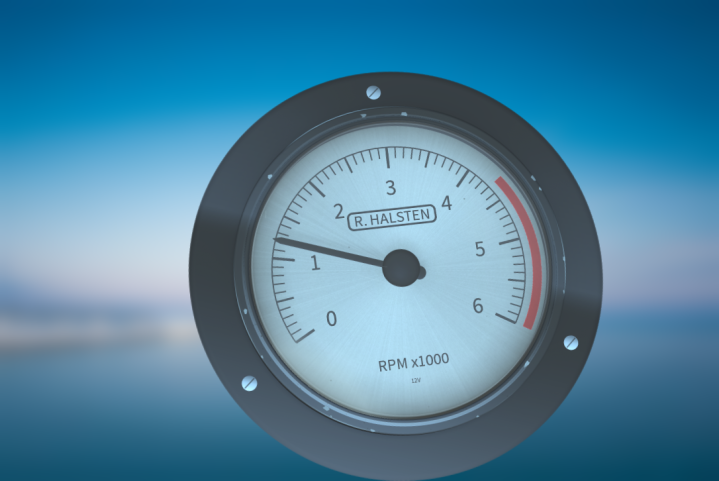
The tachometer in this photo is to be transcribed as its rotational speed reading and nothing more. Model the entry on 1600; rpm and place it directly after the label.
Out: 1200; rpm
